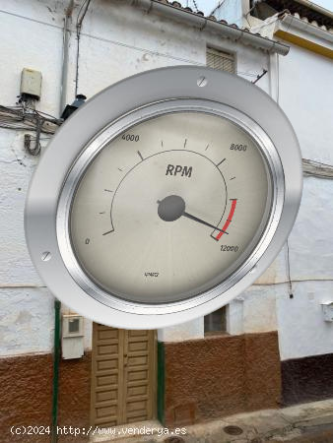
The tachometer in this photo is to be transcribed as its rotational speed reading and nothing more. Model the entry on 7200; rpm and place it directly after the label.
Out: 11500; rpm
